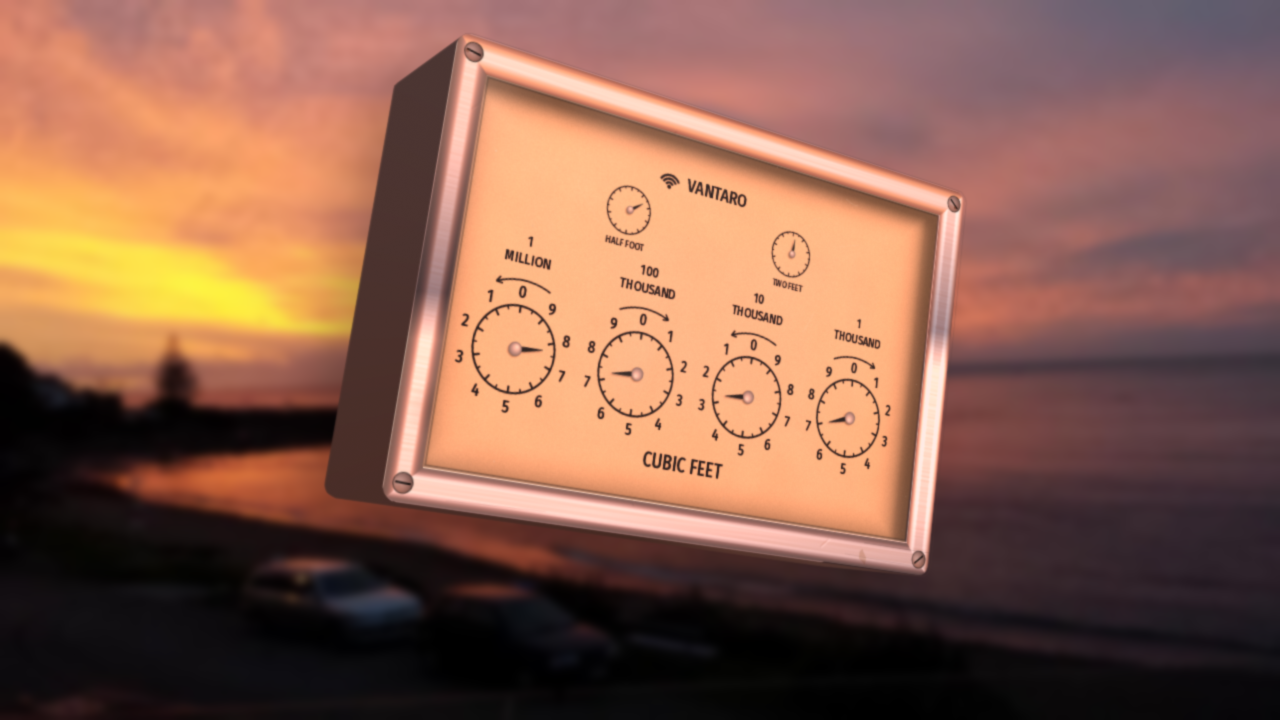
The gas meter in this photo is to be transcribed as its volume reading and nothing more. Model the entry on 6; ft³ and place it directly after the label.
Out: 772700; ft³
